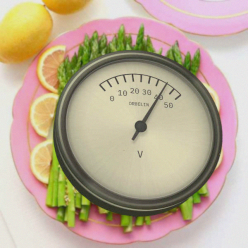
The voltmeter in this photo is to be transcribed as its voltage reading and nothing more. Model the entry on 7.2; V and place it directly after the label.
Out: 40; V
